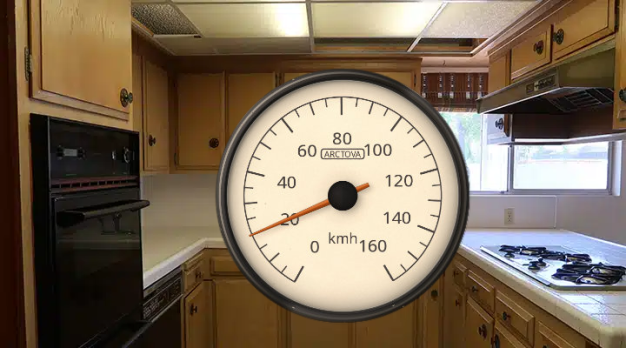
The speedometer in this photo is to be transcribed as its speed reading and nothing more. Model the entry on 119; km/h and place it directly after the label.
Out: 20; km/h
